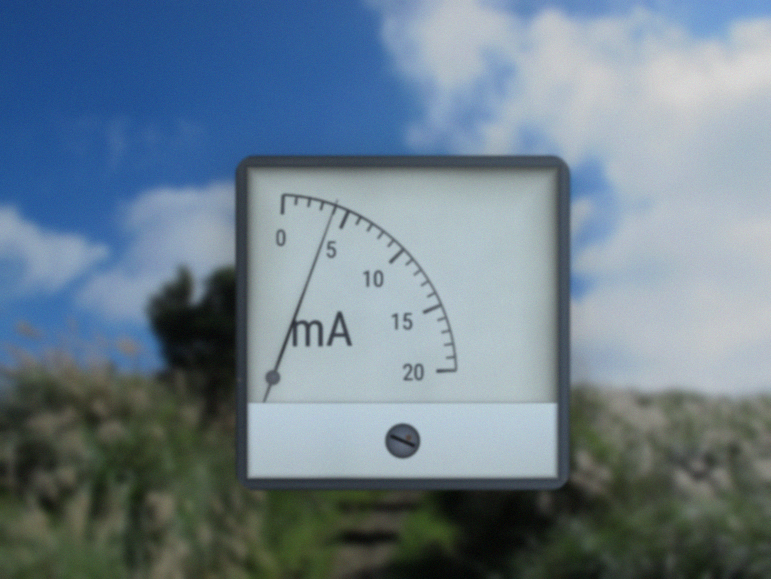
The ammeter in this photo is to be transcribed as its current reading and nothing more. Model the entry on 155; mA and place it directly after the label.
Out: 4; mA
